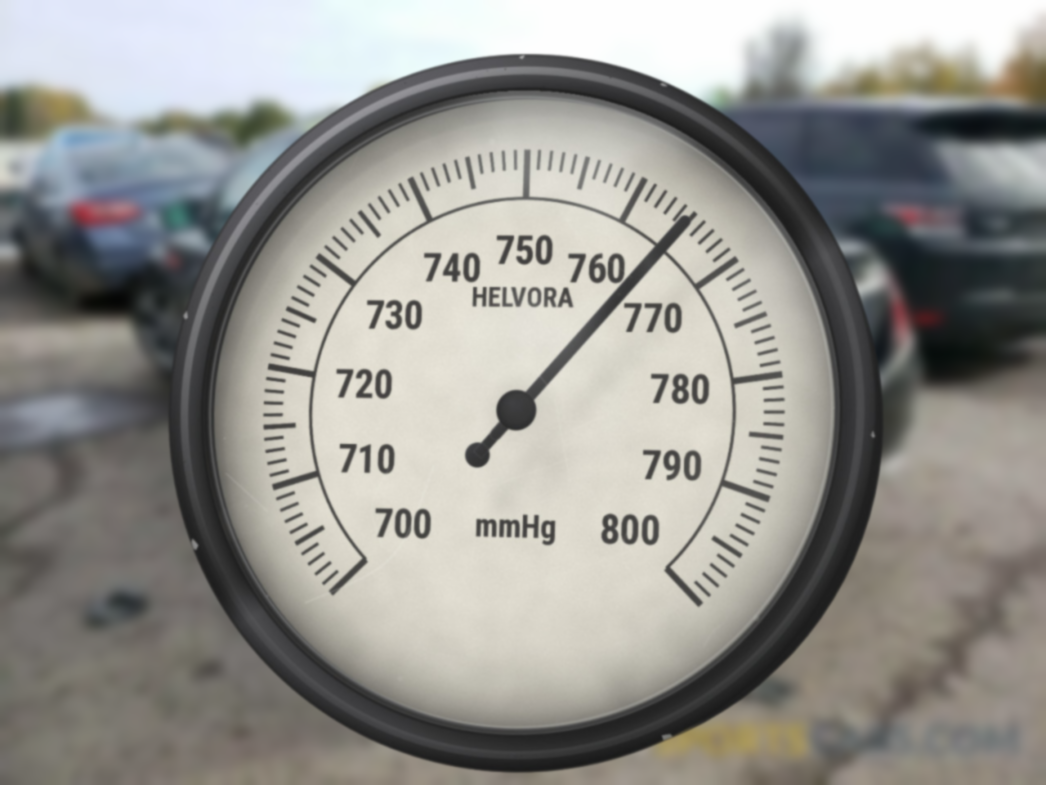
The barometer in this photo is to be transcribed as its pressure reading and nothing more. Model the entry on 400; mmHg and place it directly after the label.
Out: 765; mmHg
